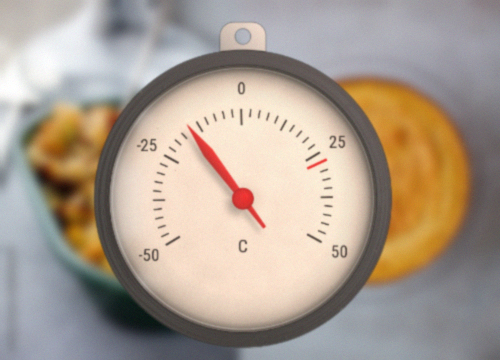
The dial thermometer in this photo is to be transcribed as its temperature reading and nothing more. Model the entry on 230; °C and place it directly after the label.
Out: -15; °C
